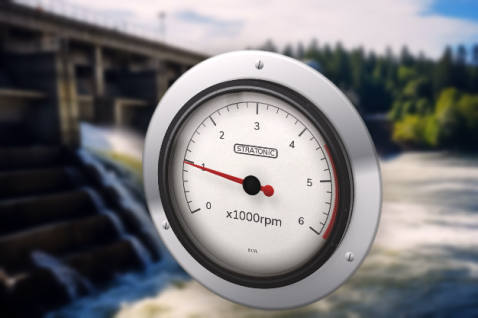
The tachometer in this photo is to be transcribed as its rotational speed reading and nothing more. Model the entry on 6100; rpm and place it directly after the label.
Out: 1000; rpm
